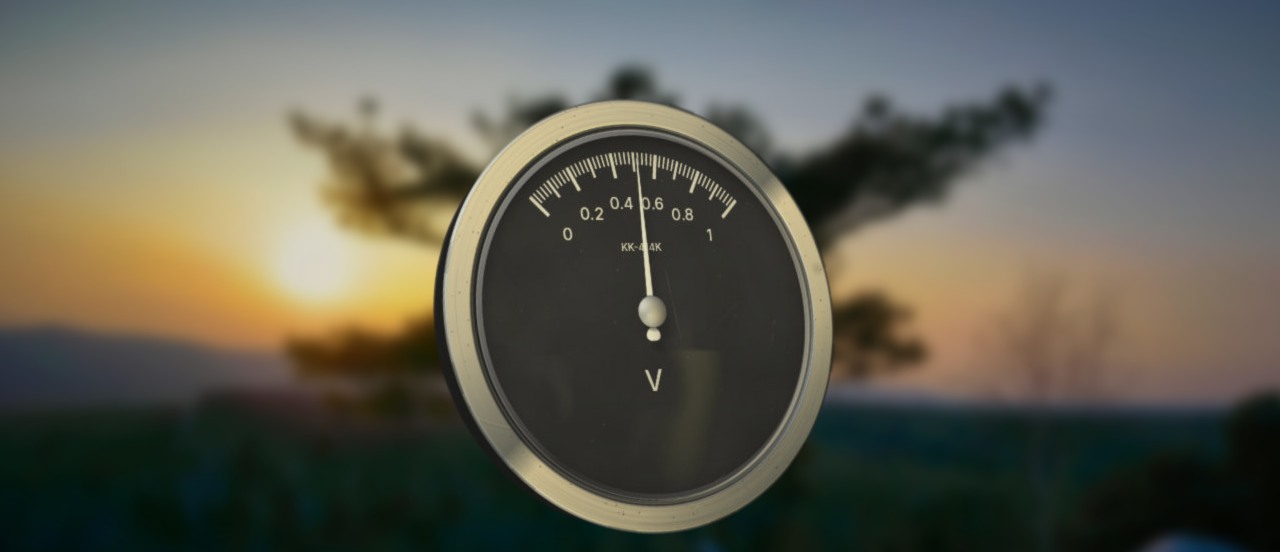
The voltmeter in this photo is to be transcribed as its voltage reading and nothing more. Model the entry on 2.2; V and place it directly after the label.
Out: 0.5; V
